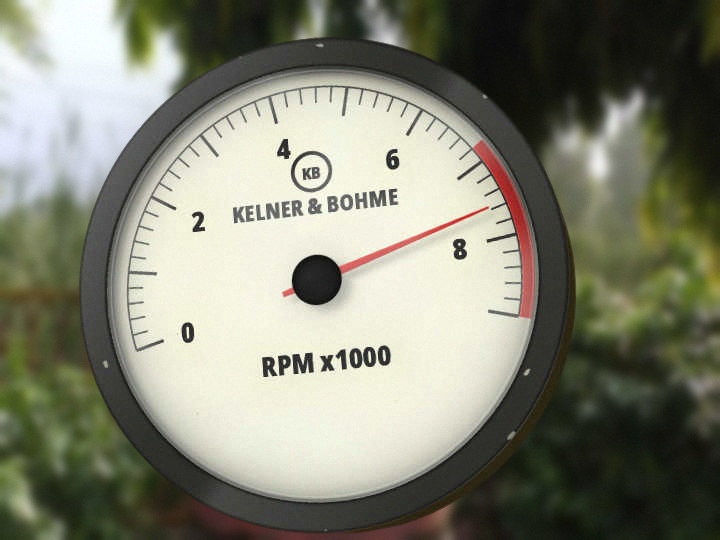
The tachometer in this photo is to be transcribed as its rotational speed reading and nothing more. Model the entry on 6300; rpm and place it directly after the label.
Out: 7600; rpm
